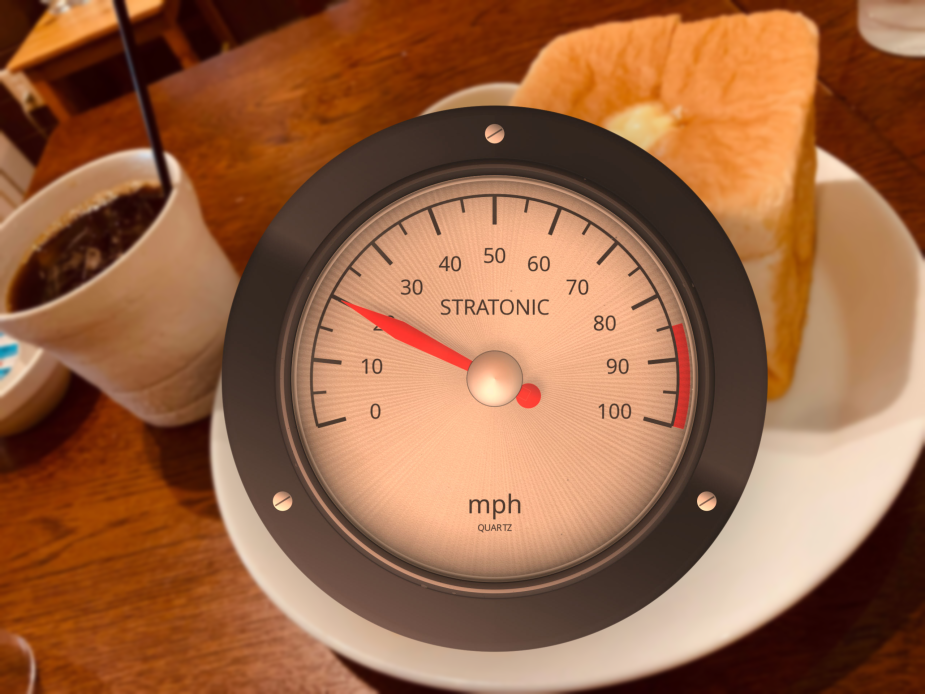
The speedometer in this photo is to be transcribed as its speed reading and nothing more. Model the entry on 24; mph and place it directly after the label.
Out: 20; mph
